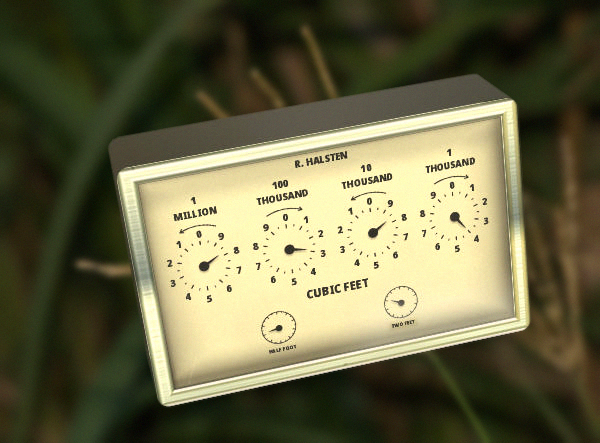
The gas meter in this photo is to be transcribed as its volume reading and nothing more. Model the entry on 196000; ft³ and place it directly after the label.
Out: 828400; ft³
